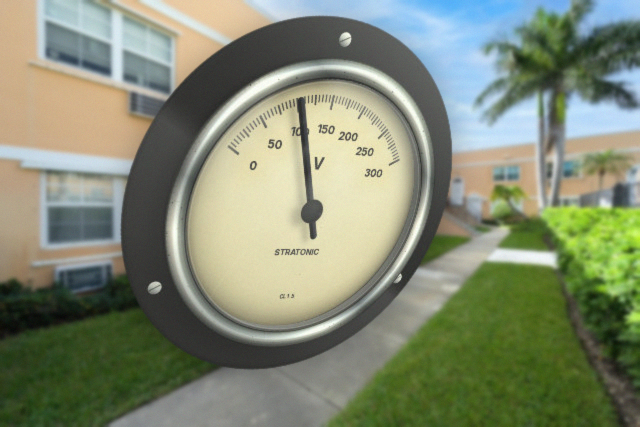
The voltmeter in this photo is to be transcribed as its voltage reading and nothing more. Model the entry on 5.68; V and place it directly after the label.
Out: 100; V
